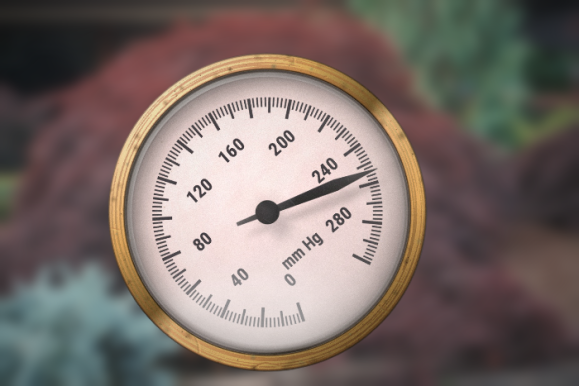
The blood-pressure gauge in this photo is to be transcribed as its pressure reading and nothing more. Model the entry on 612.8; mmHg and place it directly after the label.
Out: 254; mmHg
